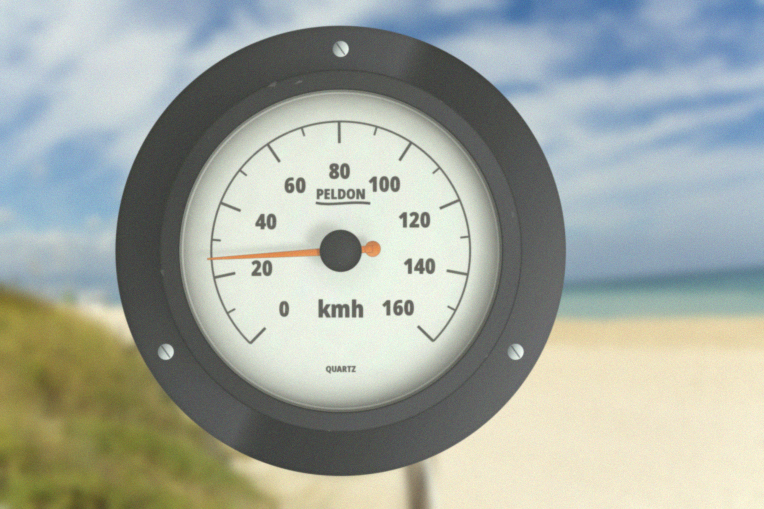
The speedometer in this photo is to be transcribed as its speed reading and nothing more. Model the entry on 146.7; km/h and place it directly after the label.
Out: 25; km/h
